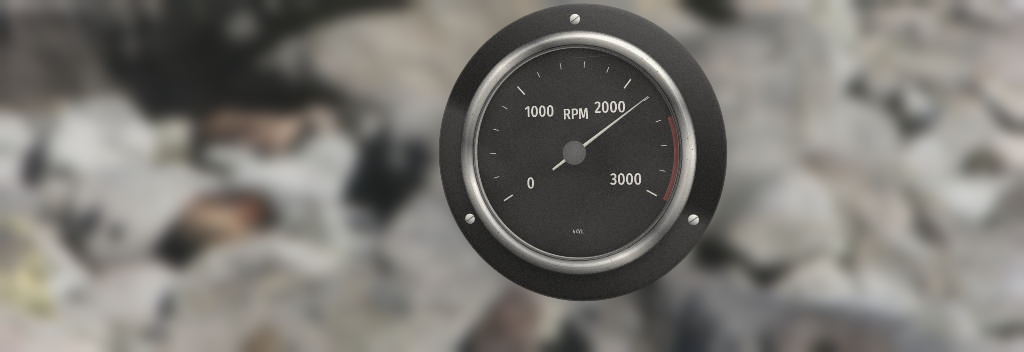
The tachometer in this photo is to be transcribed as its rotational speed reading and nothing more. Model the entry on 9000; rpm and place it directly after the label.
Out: 2200; rpm
